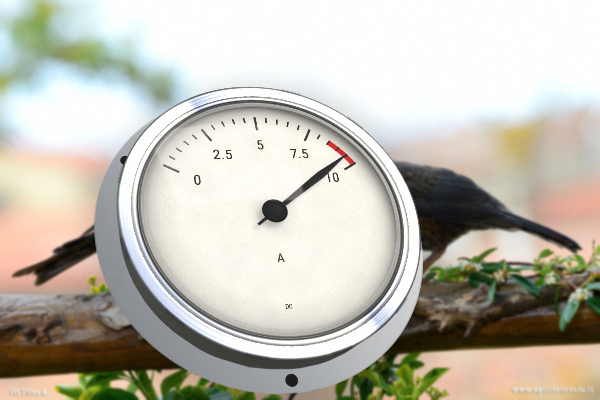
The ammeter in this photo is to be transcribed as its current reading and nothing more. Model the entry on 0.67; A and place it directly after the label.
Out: 9.5; A
